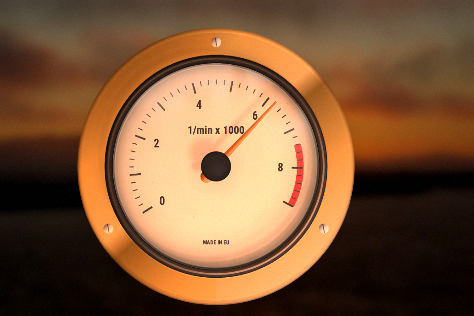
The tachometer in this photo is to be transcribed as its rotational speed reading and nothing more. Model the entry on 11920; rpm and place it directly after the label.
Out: 6200; rpm
